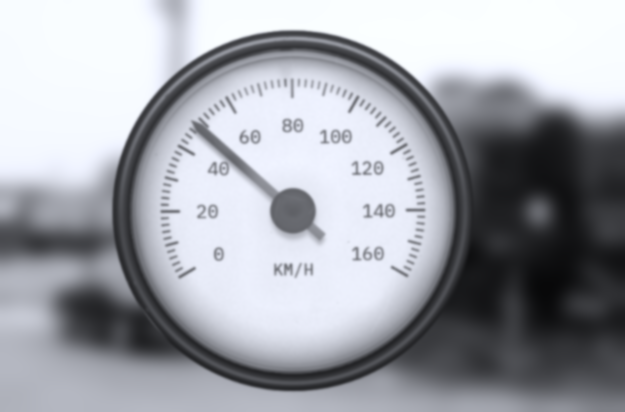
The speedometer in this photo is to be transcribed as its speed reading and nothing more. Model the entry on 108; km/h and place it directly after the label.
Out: 48; km/h
